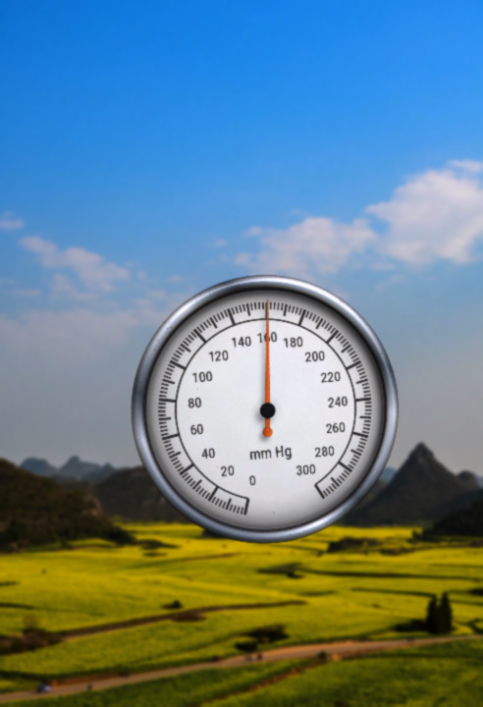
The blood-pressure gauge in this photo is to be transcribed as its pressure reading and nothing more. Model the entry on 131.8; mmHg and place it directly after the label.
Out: 160; mmHg
